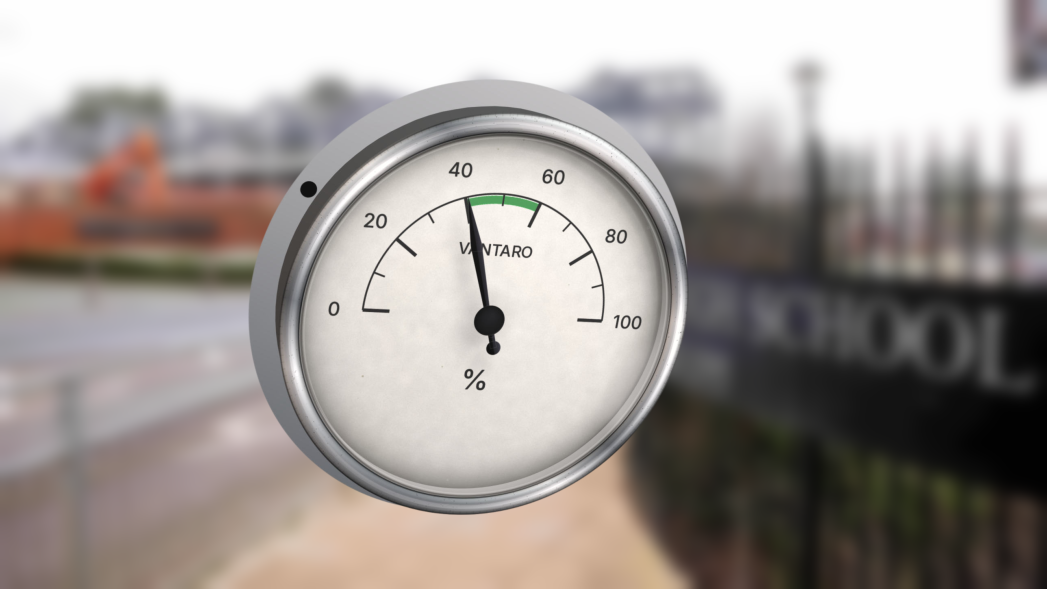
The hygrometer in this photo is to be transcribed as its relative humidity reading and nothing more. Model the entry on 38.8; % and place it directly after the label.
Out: 40; %
